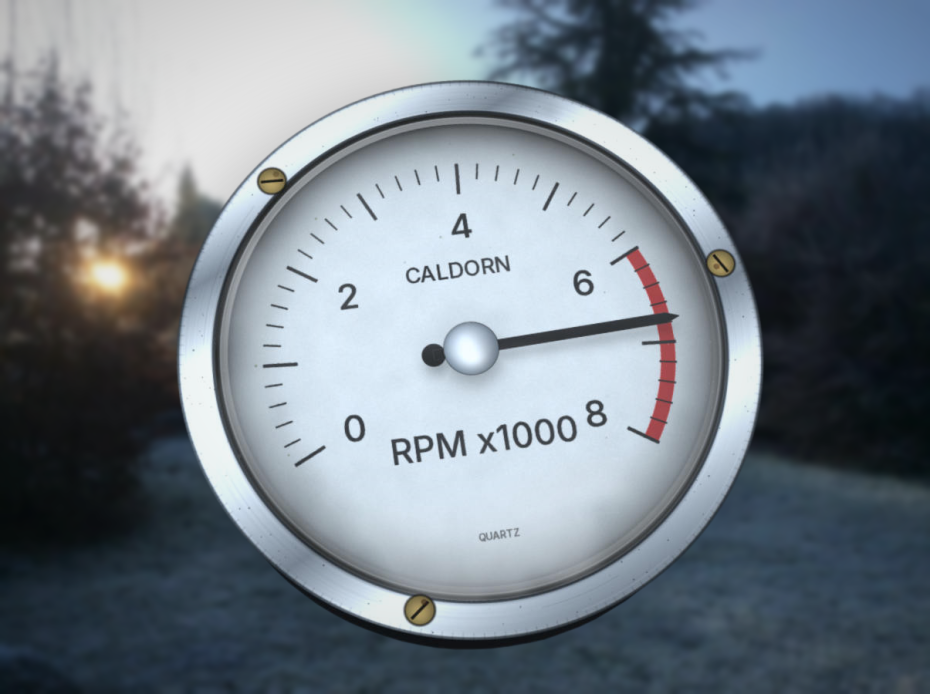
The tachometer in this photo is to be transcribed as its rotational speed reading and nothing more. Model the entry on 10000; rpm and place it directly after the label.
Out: 6800; rpm
